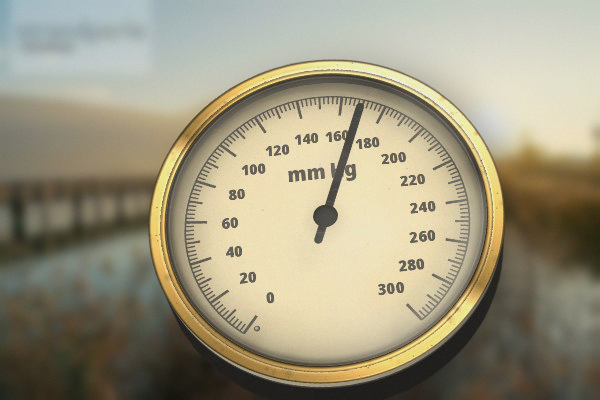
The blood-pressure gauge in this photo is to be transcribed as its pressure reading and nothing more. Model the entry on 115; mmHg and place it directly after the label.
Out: 170; mmHg
